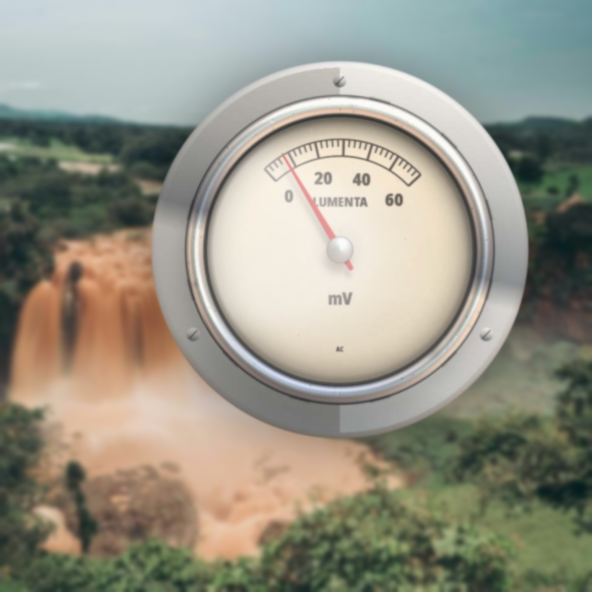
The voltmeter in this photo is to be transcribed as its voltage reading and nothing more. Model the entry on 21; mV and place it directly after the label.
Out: 8; mV
